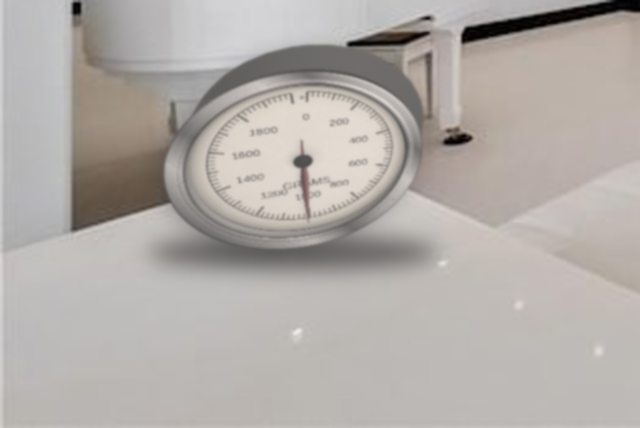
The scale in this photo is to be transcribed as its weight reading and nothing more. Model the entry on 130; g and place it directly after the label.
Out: 1000; g
